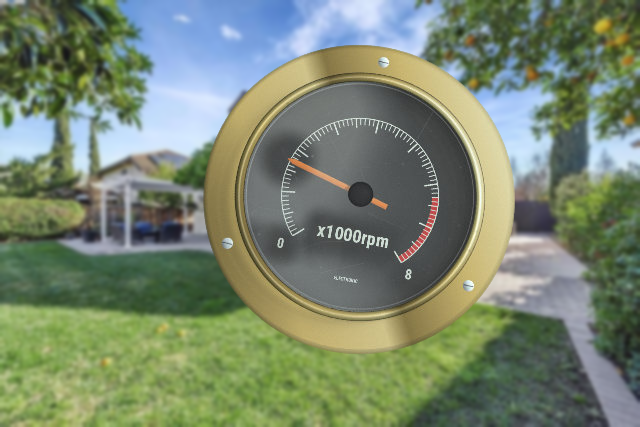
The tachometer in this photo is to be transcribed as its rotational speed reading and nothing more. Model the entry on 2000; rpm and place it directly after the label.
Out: 1700; rpm
